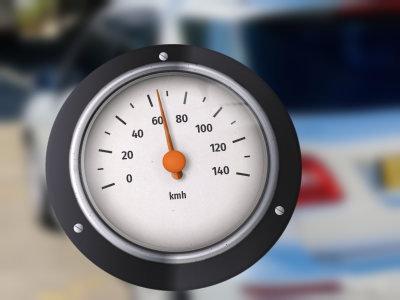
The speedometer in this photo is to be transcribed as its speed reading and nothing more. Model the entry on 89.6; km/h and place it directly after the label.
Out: 65; km/h
